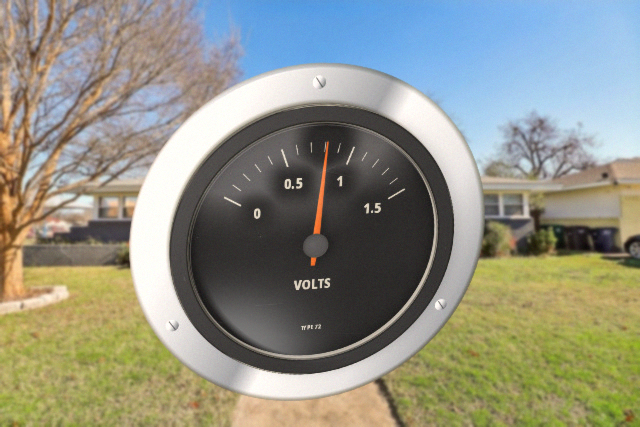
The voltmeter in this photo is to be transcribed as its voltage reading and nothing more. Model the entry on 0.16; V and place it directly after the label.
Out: 0.8; V
